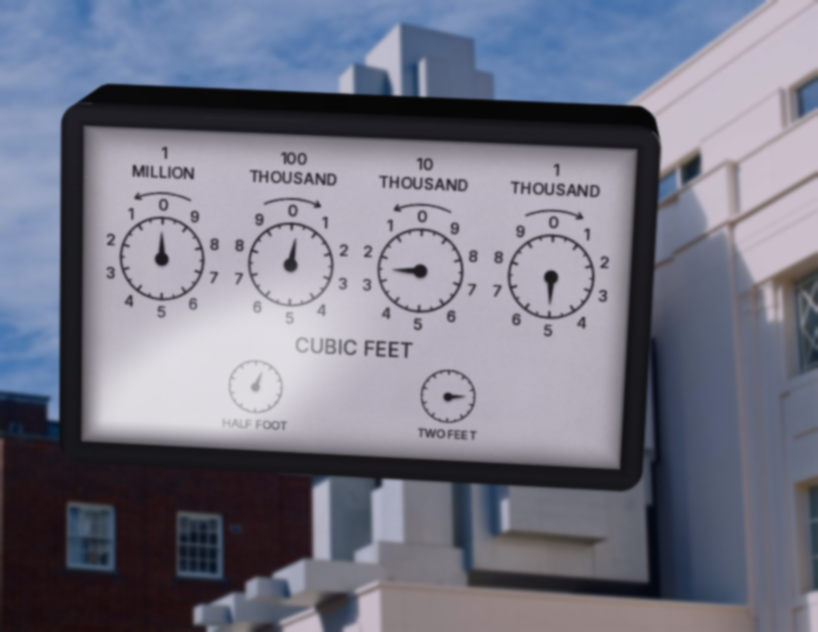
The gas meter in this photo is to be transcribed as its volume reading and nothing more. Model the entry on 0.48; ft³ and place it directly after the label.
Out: 2500; ft³
